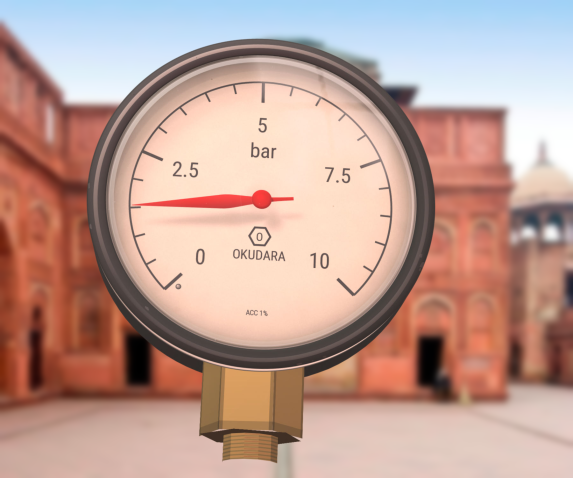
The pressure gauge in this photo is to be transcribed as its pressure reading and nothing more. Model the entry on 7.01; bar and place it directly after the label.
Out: 1.5; bar
